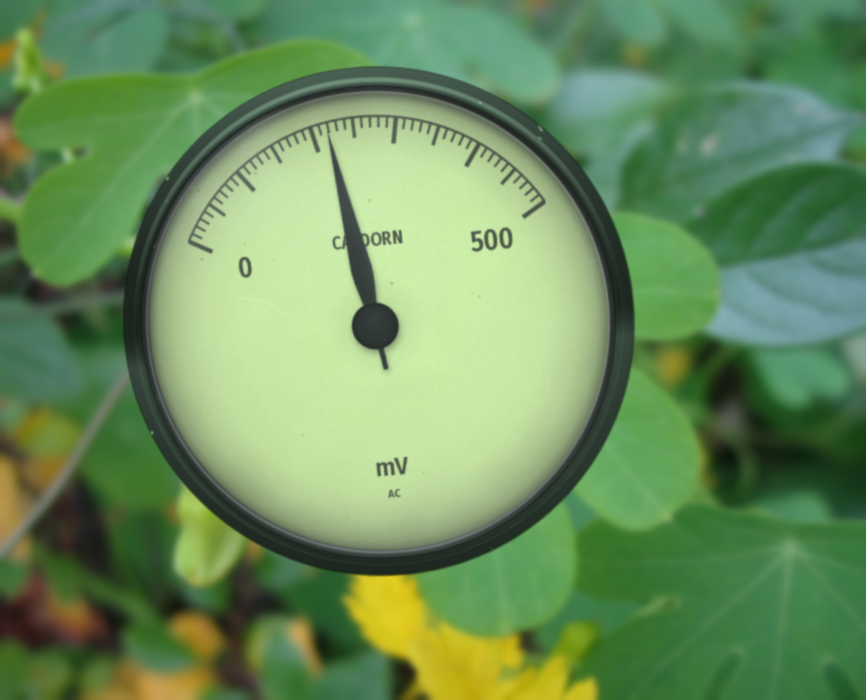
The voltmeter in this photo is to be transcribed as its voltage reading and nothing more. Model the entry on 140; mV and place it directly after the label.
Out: 220; mV
